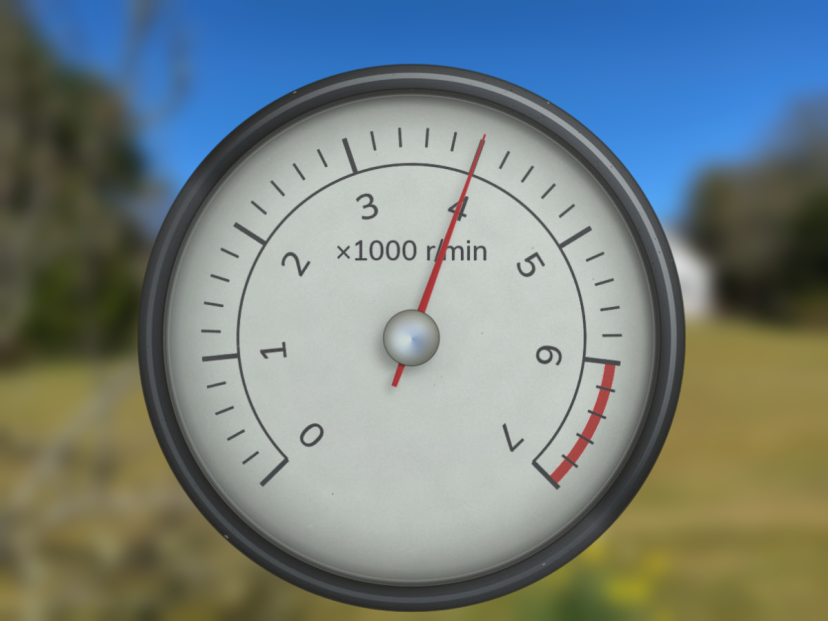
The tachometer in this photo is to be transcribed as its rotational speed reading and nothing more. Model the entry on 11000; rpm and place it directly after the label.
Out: 4000; rpm
